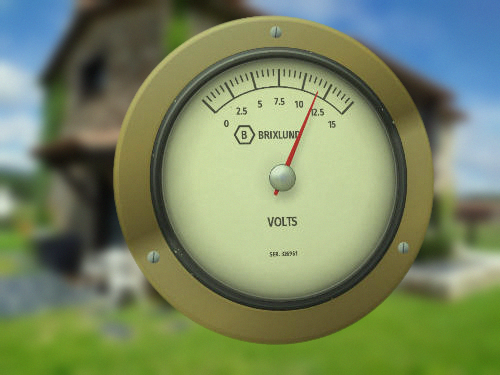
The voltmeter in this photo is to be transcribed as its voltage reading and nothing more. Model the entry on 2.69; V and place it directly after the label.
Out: 11.5; V
